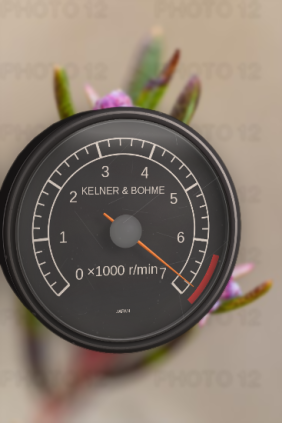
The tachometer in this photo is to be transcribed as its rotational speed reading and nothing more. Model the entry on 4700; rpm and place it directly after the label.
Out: 6800; rpm
